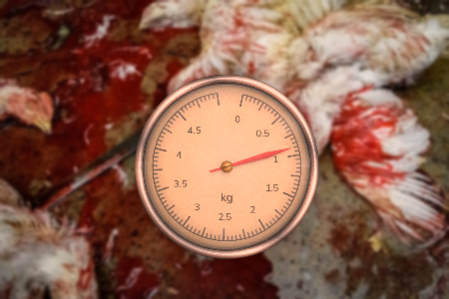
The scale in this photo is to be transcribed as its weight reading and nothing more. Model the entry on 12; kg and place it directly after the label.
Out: 0.9; kg
